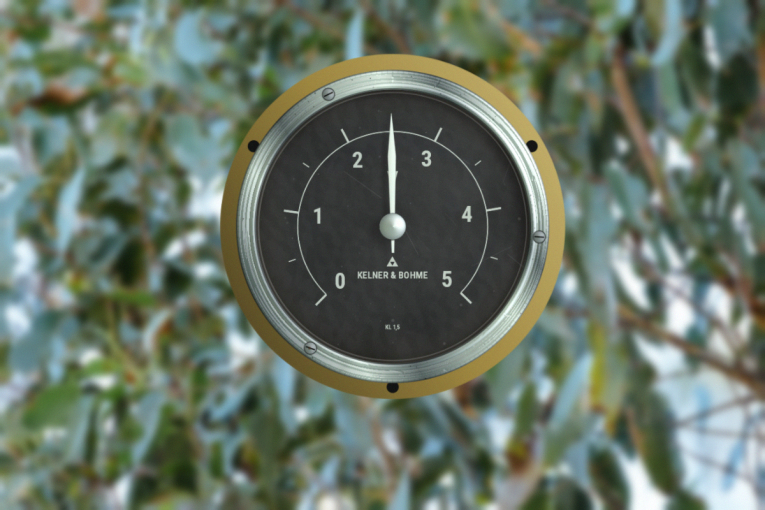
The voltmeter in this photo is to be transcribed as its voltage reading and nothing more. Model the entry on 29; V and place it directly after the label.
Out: 2.5; V
